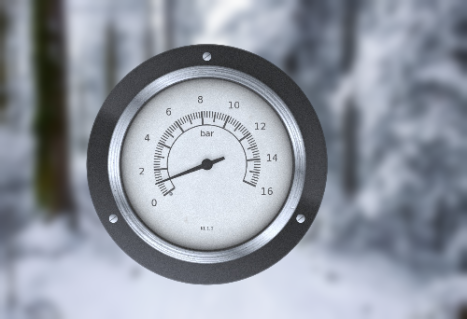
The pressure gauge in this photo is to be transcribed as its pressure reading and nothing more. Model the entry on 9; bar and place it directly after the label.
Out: 1; bar
